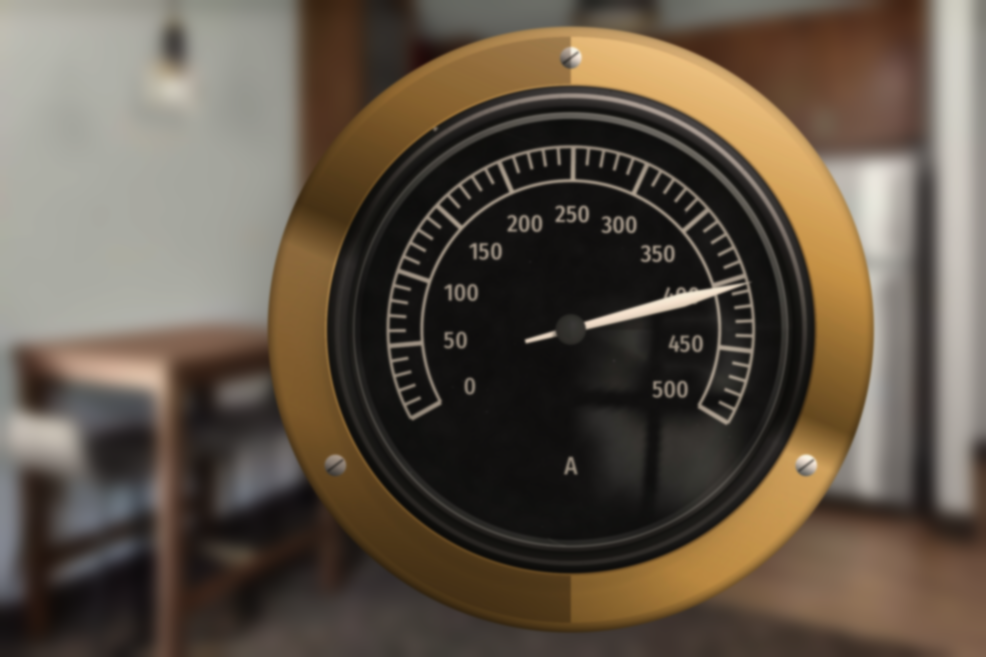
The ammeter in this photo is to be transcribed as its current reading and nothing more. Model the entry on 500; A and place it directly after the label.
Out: 405; A
